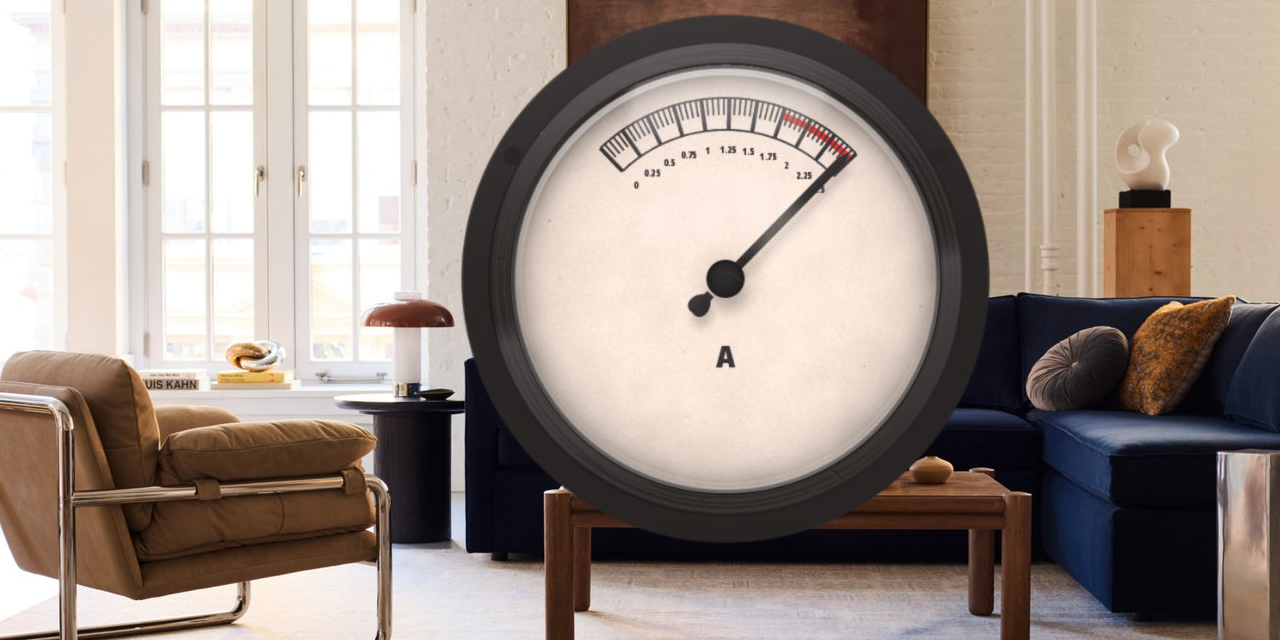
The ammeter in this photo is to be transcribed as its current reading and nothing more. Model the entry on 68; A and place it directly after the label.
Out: 2.45; A
